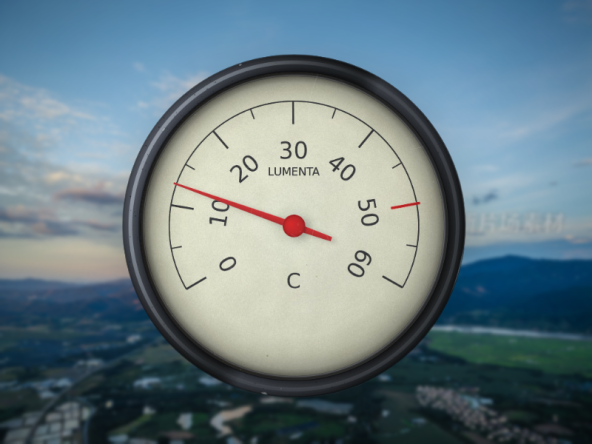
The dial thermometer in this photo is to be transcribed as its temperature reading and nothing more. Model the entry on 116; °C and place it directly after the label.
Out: 12.5; °C
